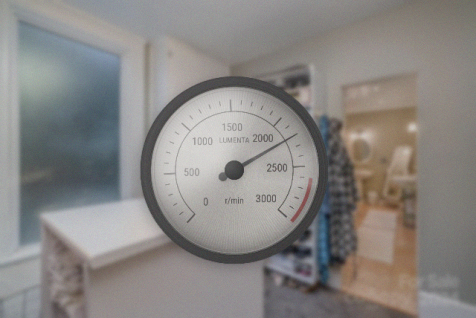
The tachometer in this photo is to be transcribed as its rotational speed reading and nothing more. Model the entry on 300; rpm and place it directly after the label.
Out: 2200; rpm
